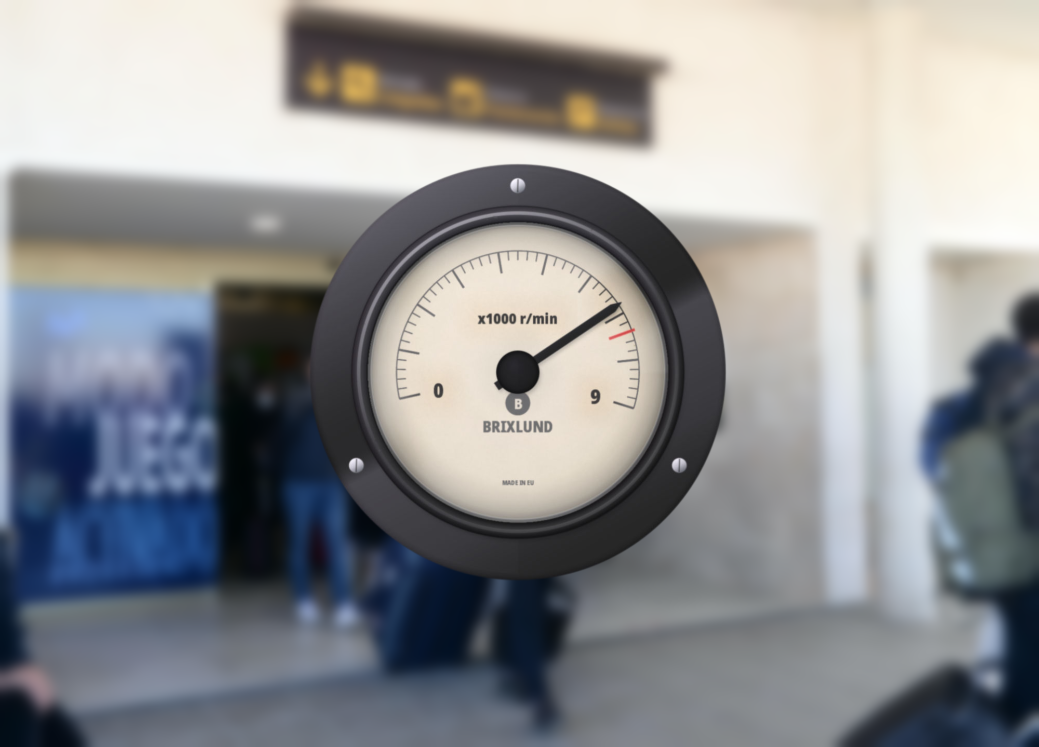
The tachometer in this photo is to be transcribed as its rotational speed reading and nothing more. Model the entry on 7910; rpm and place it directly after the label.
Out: 6800; rpm
